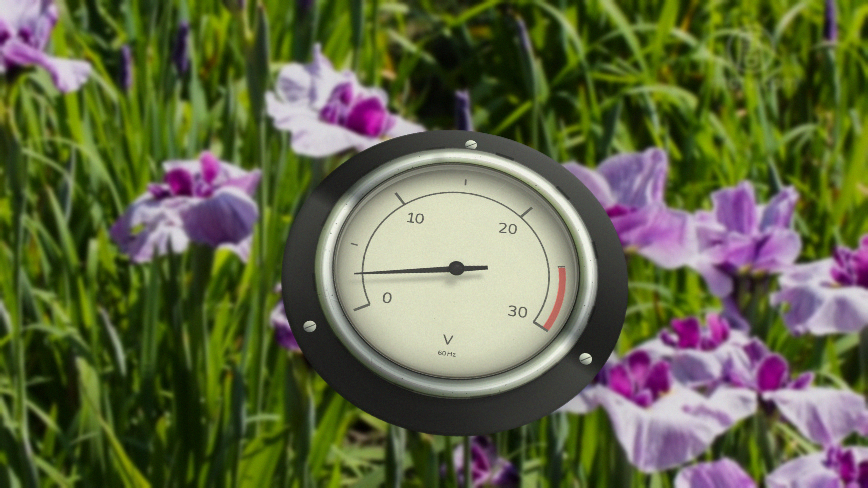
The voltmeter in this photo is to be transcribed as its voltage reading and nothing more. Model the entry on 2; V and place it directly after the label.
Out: 2.5; V
